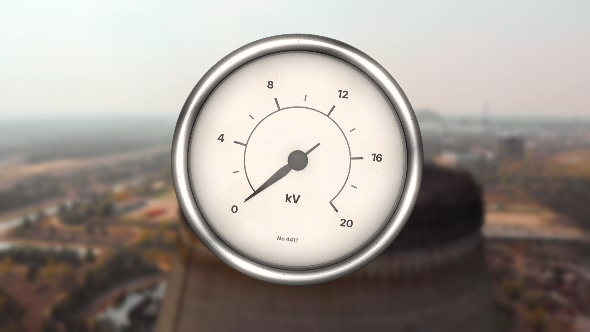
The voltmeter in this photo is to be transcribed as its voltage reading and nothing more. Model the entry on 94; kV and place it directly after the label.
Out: 0; kV
